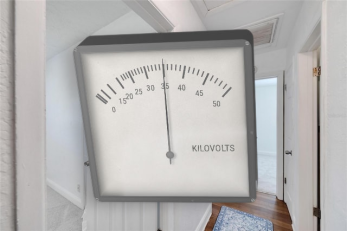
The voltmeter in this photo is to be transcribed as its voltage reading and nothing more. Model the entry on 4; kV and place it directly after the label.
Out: 35; kV
